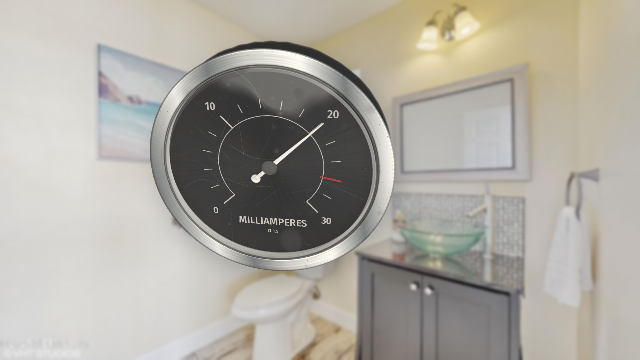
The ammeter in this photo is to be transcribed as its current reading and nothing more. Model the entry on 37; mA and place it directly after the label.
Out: 20; mA
